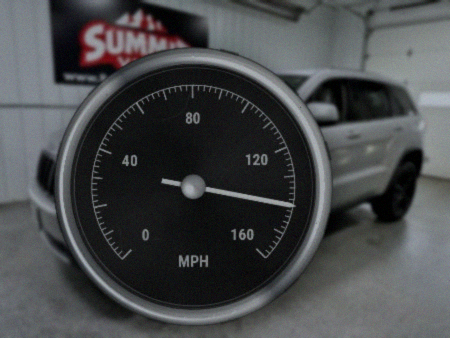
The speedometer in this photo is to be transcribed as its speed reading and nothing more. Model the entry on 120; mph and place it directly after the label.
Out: 140; mph
